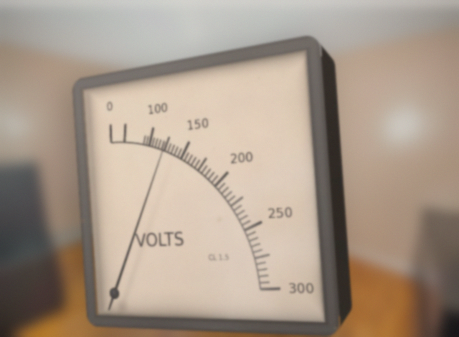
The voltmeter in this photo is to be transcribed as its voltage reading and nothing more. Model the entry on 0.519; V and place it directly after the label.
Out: 125; V
